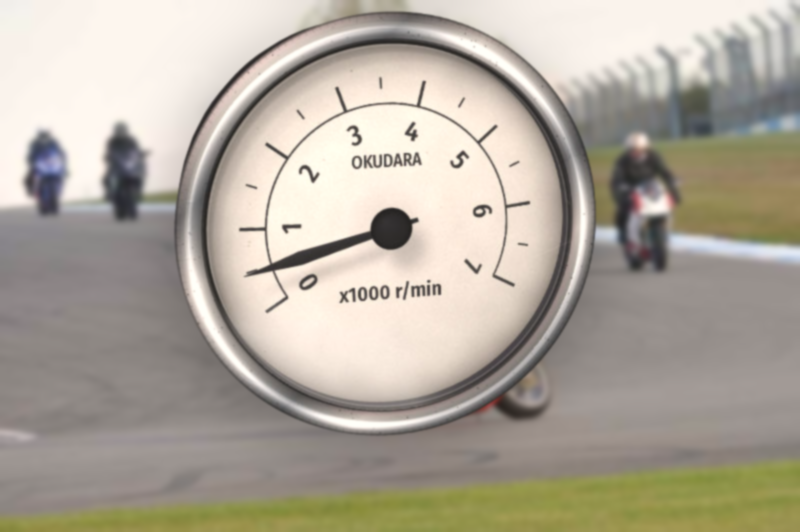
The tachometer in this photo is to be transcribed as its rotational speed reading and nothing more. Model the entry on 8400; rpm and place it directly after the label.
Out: 500; rpm
